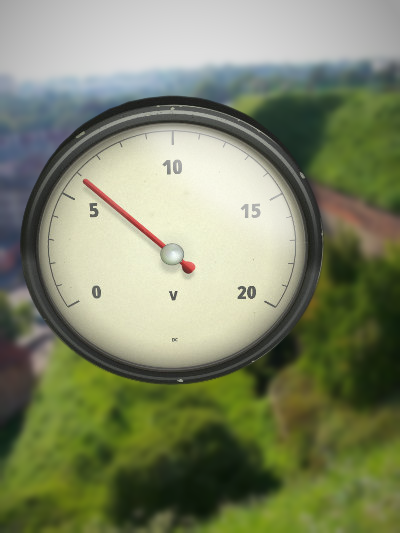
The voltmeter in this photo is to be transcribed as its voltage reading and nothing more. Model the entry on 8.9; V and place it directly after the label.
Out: 6; V
